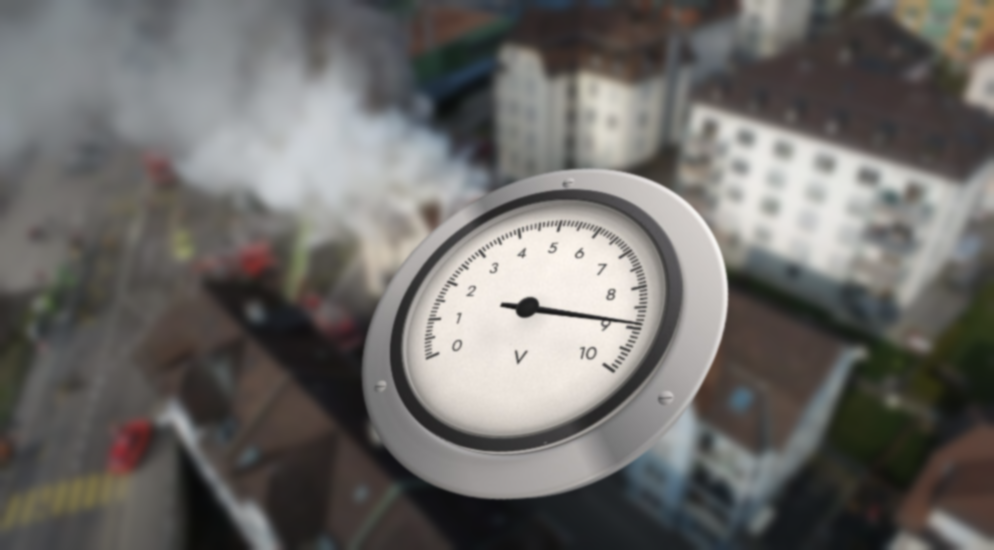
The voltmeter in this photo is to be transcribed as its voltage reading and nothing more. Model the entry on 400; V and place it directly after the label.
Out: 9; V
